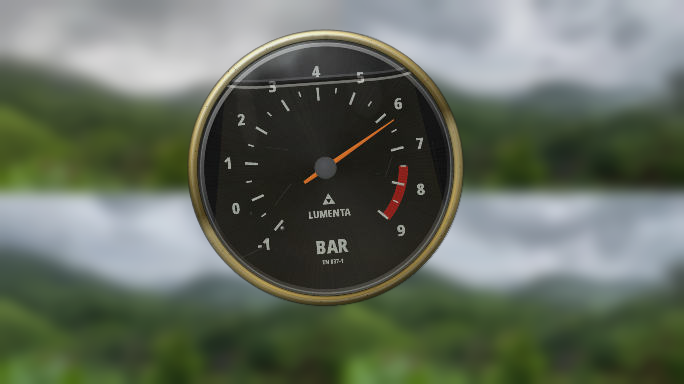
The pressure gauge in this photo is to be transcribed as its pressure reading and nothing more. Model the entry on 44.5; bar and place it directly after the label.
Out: 6.25; bar
